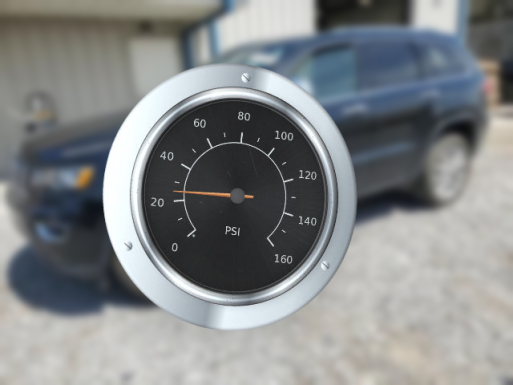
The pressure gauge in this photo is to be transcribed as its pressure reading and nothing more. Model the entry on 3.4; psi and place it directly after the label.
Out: 25; psi
